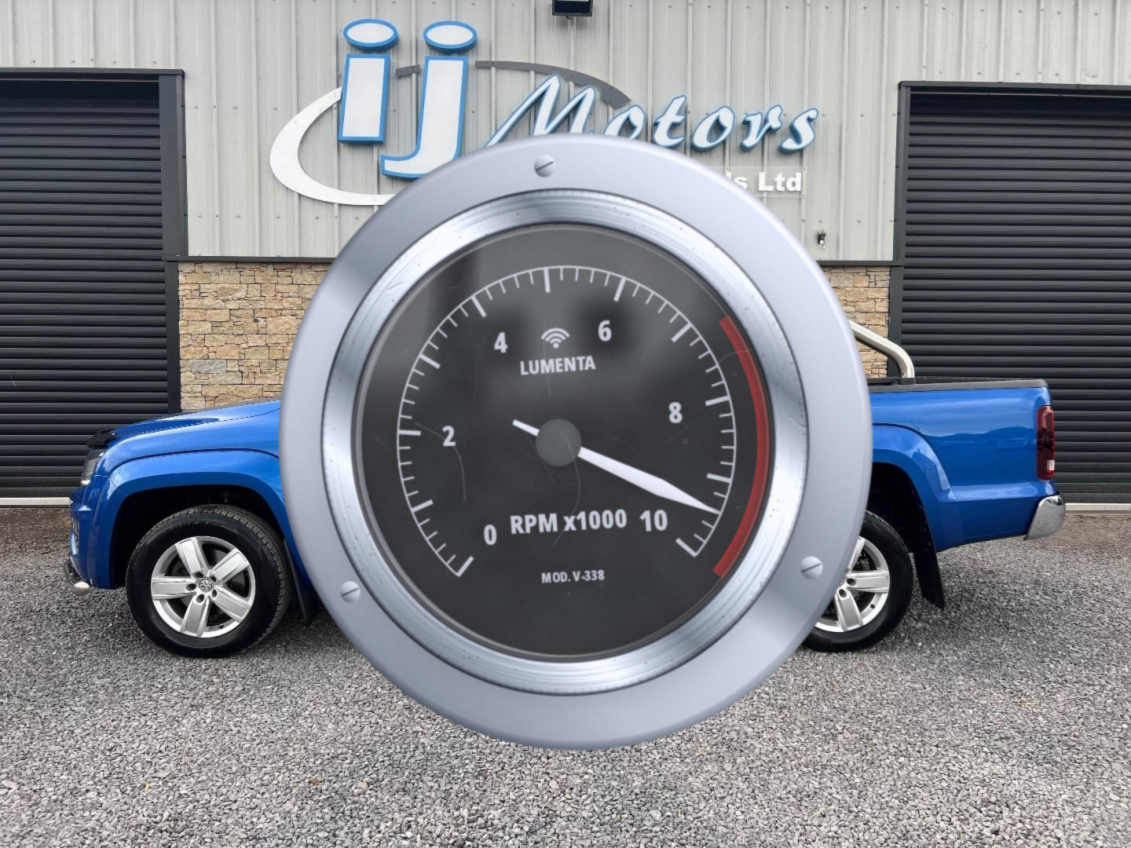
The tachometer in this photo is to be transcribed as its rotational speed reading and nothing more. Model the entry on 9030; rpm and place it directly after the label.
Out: 9400; rpm
